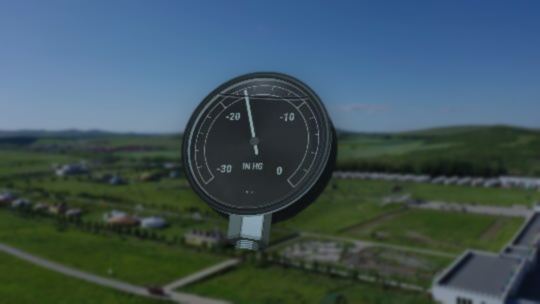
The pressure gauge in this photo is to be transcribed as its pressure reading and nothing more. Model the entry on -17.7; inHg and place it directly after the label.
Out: -17; inHg
